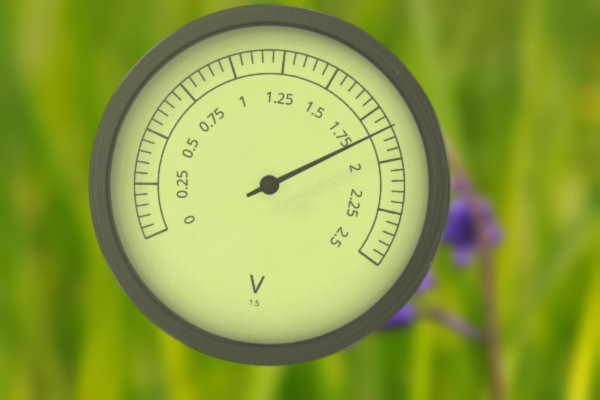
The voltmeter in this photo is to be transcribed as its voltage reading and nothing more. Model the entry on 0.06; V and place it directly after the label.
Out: 1.85; V
